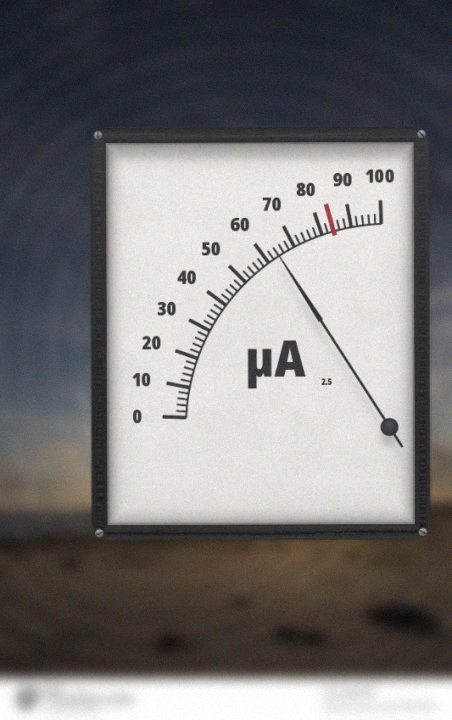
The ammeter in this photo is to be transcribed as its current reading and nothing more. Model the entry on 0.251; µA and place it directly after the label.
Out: 64; µA
